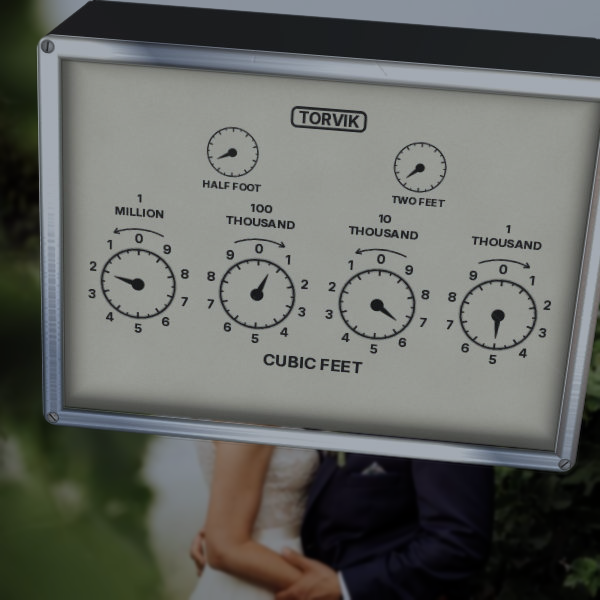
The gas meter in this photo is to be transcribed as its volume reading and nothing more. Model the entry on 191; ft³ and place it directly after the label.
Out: 206500; ft³
